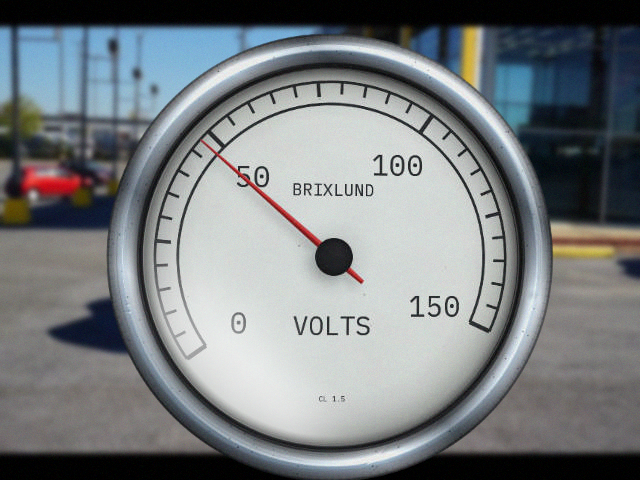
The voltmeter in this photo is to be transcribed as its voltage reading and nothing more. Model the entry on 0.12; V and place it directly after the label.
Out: 47.5; V
